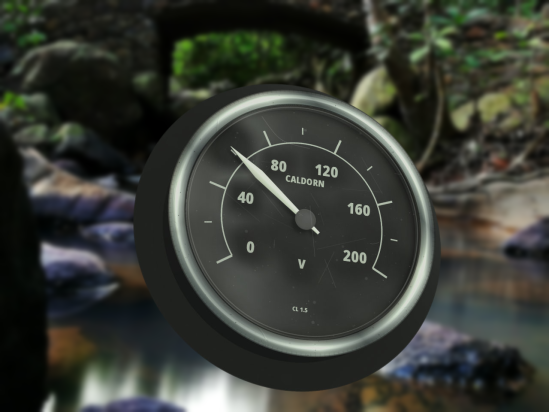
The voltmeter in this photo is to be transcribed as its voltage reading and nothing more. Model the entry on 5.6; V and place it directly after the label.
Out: 60; V
